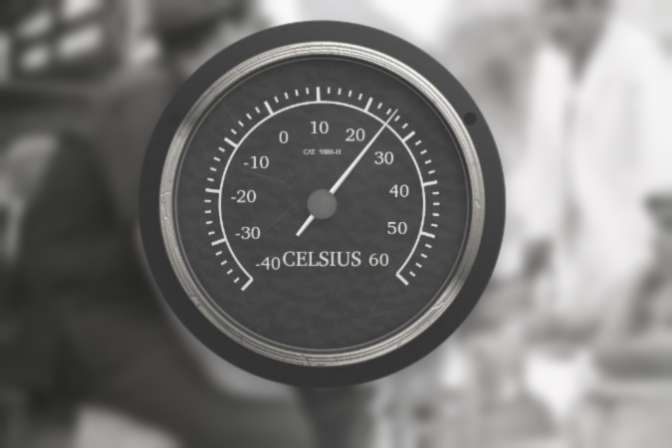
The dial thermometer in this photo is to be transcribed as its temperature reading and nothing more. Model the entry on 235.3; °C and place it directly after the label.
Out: 25; °C
